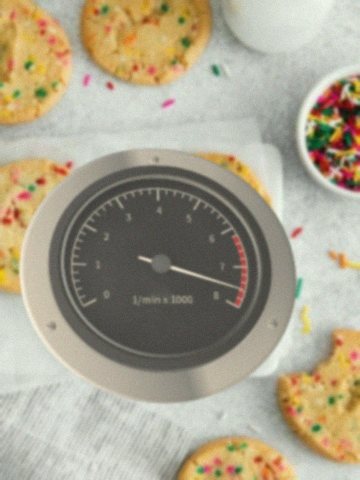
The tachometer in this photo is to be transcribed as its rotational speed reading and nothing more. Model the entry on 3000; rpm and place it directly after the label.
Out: 7600; rpm
